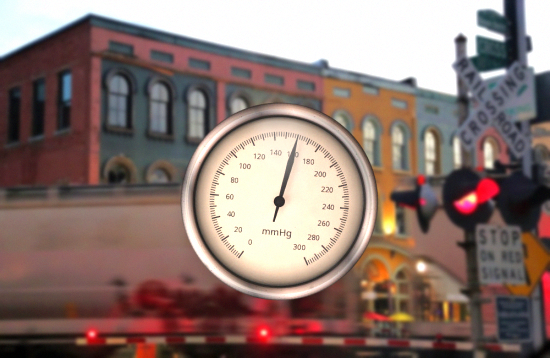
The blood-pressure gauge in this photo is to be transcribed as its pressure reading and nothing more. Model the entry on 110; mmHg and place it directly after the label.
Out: 160; mmHg
